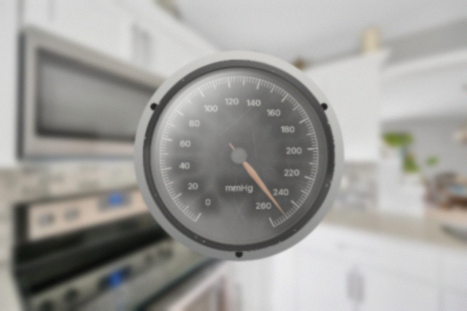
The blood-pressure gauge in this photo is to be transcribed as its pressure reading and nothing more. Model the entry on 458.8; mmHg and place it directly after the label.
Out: 250; mmHg
